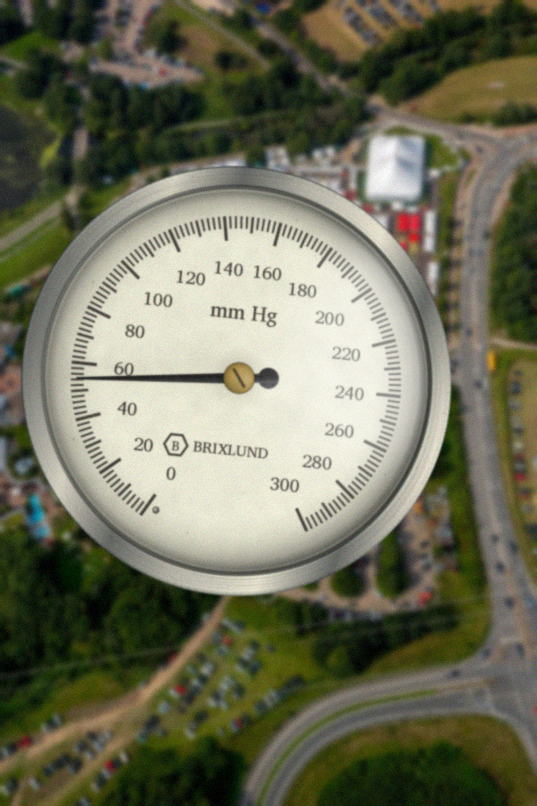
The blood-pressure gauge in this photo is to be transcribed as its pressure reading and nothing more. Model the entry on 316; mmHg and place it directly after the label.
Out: 54; mmHg
